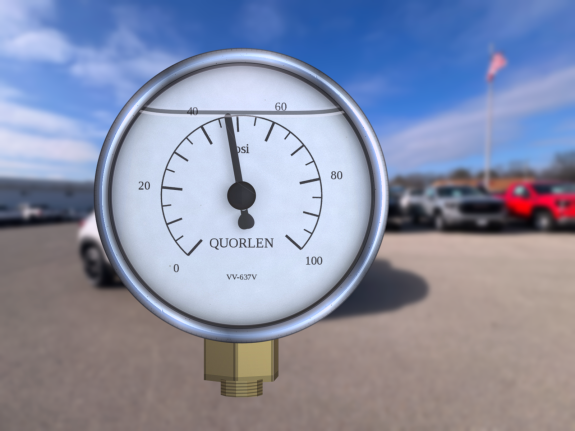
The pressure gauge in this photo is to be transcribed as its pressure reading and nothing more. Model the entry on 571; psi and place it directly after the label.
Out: 47.5; psi
